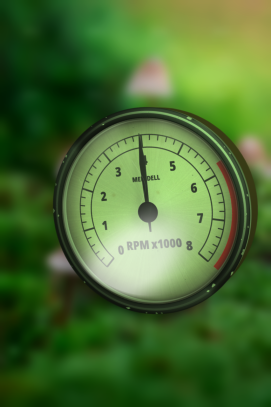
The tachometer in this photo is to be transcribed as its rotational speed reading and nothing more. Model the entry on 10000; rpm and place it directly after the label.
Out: 4000; rpm
